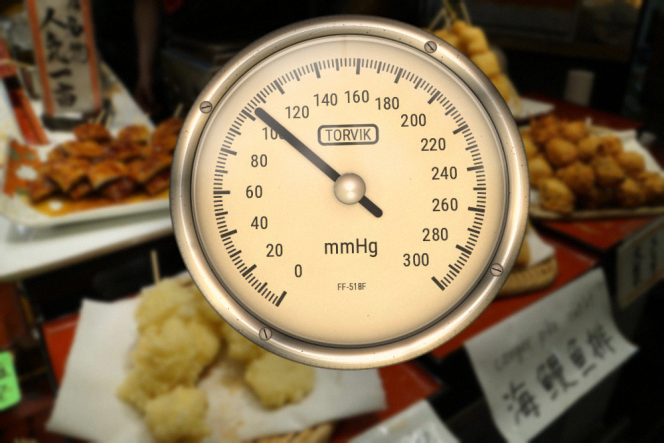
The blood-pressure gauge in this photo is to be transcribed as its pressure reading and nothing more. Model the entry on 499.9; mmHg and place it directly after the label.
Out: 104; mmHg
